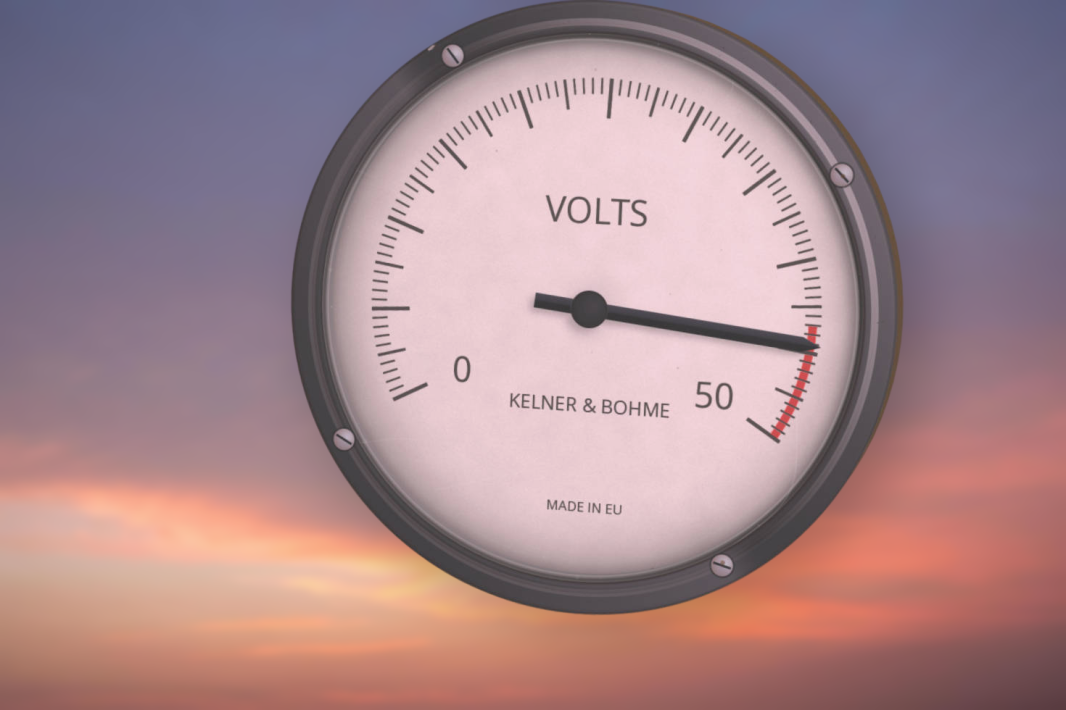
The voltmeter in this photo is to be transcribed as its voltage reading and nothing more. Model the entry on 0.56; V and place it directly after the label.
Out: 44.5; V
